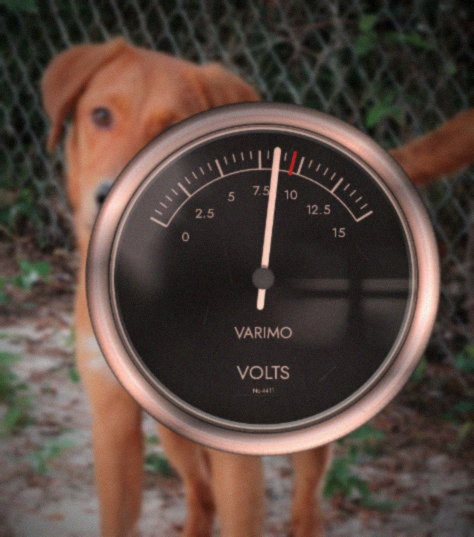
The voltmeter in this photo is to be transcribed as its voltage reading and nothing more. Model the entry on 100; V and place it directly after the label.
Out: 8.5; V
